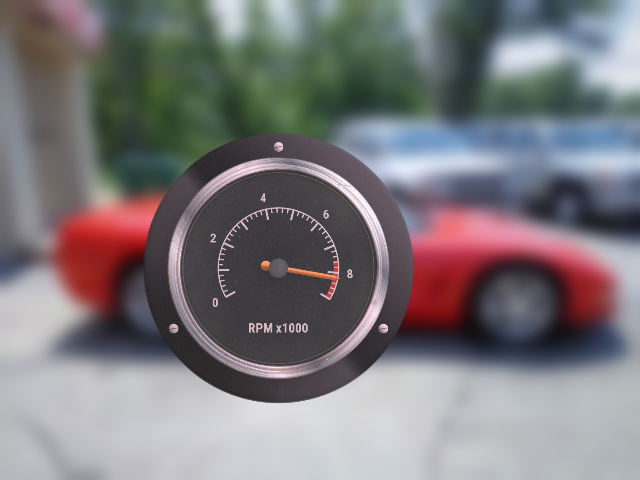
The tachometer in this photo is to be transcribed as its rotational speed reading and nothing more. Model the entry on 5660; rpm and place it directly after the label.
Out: 8200; rpm
